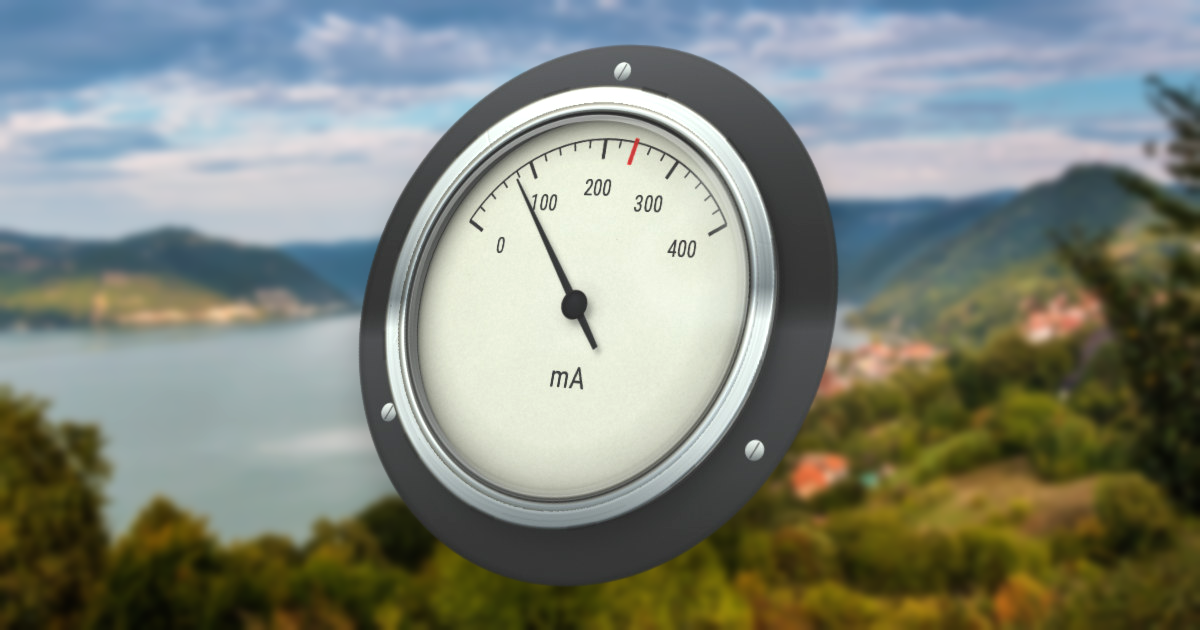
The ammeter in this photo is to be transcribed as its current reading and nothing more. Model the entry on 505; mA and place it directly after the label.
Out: 80; mA
